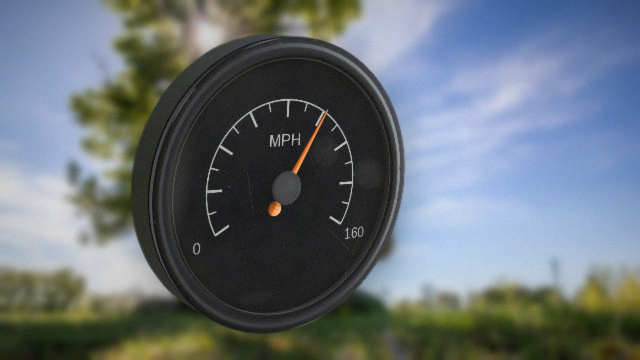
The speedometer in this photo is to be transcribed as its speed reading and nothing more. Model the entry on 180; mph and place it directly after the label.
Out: 100; mph
